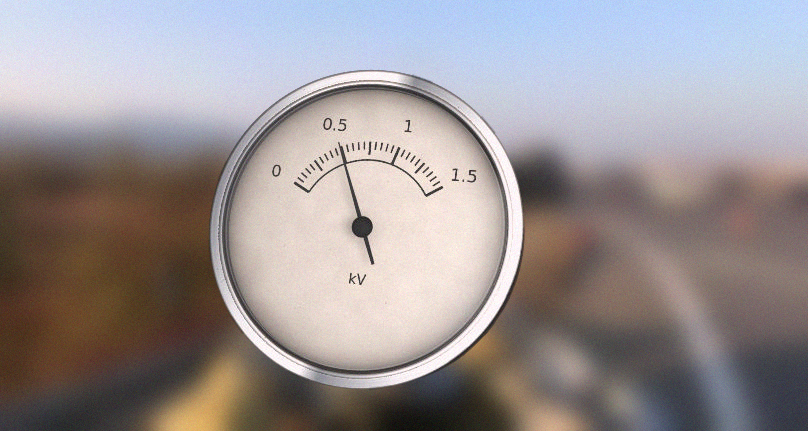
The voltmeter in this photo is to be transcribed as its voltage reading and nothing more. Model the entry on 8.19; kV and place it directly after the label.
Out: 0.5; kV
